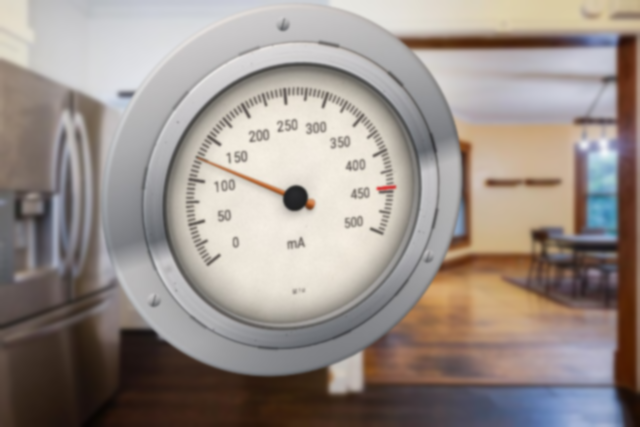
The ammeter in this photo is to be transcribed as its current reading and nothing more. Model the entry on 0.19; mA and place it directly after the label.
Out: 125; mA
